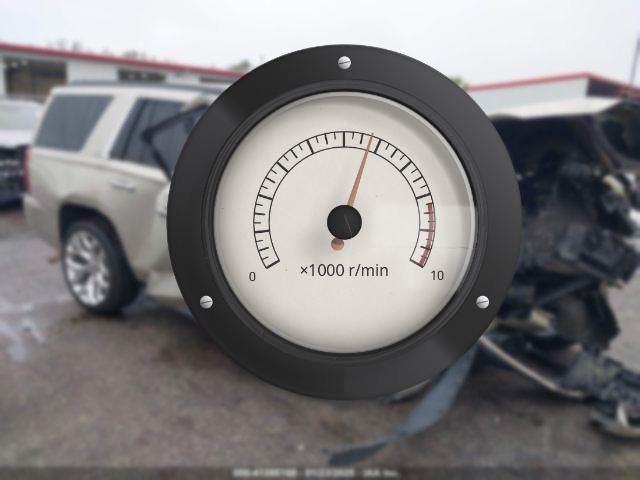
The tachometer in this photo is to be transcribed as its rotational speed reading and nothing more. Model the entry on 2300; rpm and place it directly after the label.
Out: 5750; rpm
